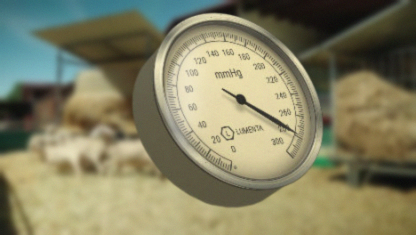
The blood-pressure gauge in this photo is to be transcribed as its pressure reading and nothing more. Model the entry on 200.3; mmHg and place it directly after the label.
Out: 280; mmHg
